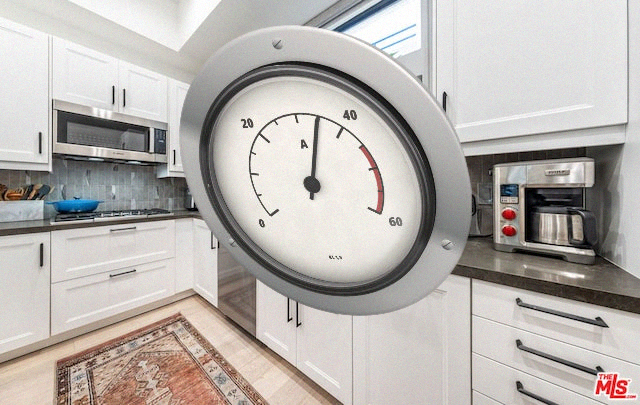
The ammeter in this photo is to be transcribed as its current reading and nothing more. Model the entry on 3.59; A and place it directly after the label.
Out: 35; A
